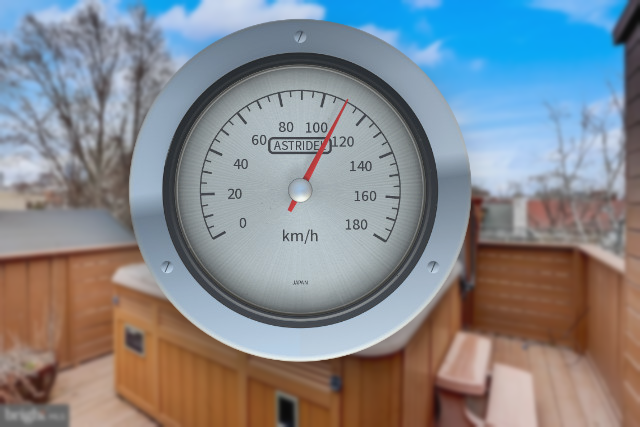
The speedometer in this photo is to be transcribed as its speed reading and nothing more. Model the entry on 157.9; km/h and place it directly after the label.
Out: 110; km/h
